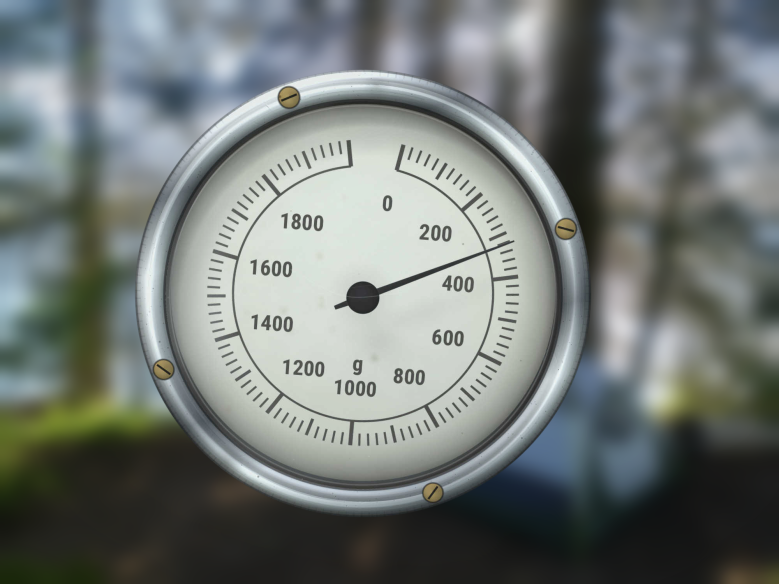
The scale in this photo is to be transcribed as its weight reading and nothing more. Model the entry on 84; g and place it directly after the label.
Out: 320; g
